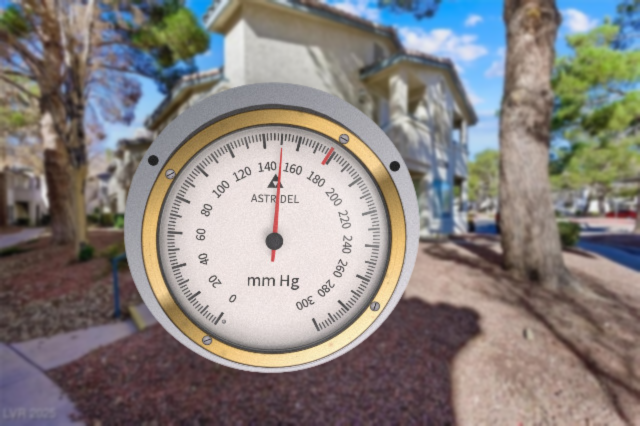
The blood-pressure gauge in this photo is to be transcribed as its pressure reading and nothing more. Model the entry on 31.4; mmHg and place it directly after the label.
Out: 150; mmHg
